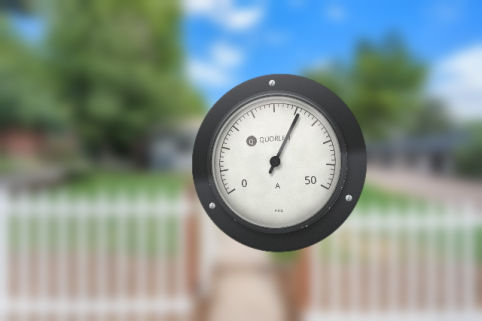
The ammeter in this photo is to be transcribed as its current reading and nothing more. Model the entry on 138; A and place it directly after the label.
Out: 31; A
